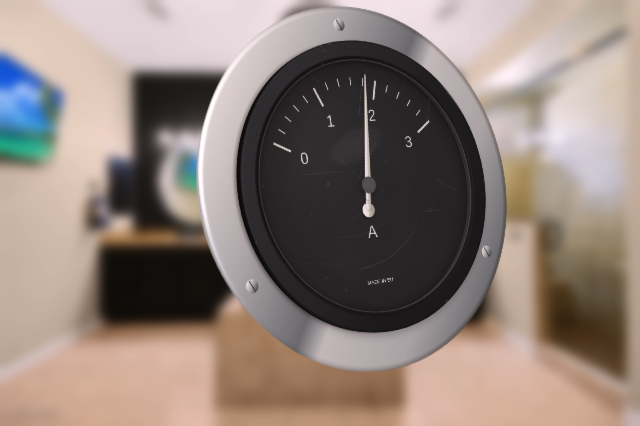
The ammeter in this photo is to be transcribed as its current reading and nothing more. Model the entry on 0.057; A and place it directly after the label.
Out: 1.8; A
